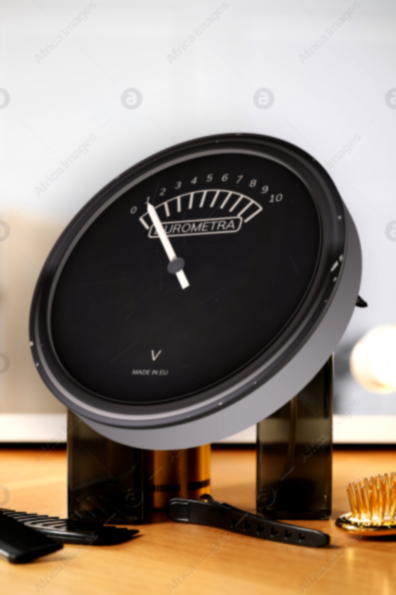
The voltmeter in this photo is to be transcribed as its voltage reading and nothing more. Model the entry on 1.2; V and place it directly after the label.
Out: 1; V
